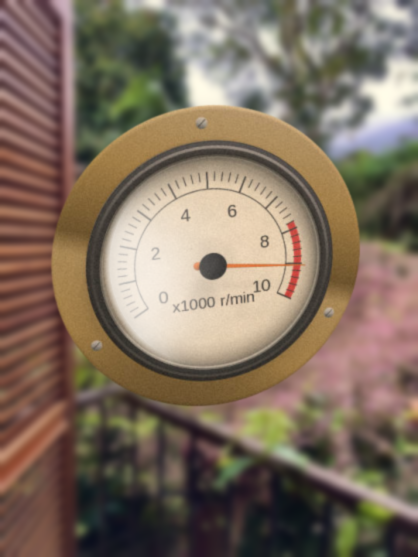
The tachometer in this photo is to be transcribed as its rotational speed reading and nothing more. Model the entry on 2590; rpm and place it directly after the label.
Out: 9000; rpm
